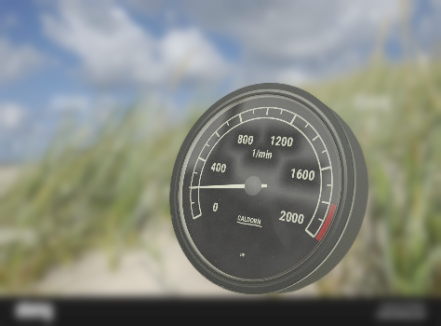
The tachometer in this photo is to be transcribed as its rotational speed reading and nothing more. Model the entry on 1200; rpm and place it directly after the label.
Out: 200; rpm
